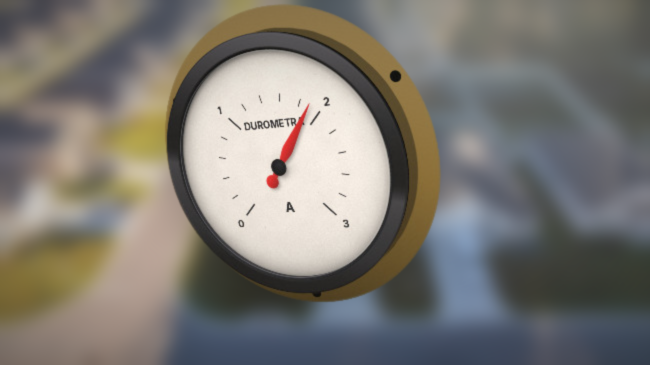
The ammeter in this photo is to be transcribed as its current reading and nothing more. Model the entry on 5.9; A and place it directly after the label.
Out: 1.9; A
